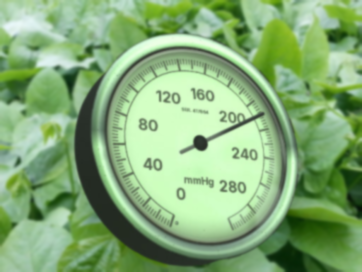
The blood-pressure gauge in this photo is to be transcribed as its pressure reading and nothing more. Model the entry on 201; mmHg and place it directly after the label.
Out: 210; mmHg
